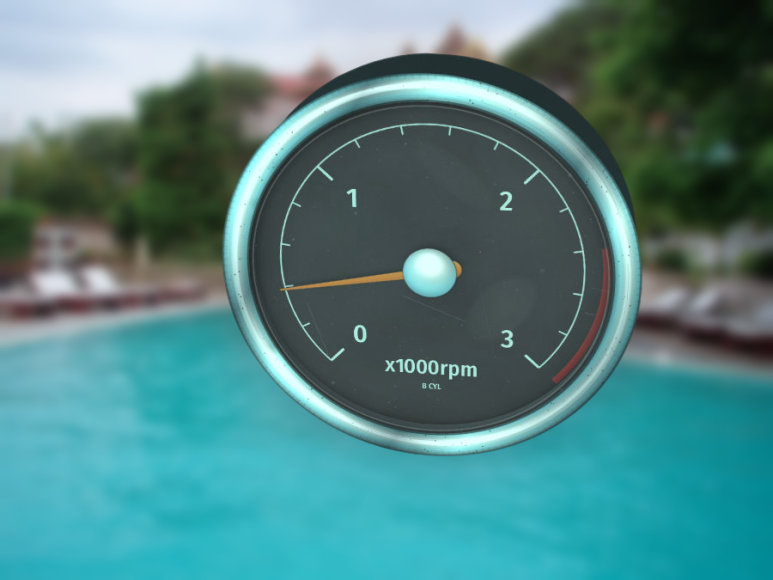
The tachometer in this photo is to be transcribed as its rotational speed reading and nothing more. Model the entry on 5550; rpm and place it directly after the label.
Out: 400; rpm
